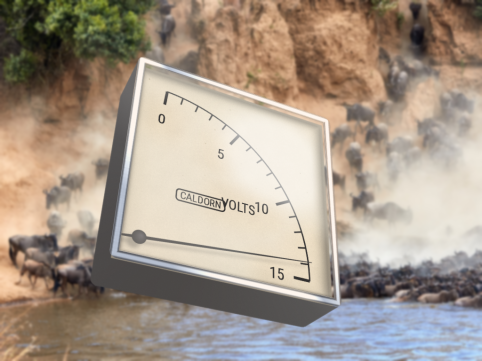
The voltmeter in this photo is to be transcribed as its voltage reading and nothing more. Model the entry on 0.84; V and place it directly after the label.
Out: 14; V
